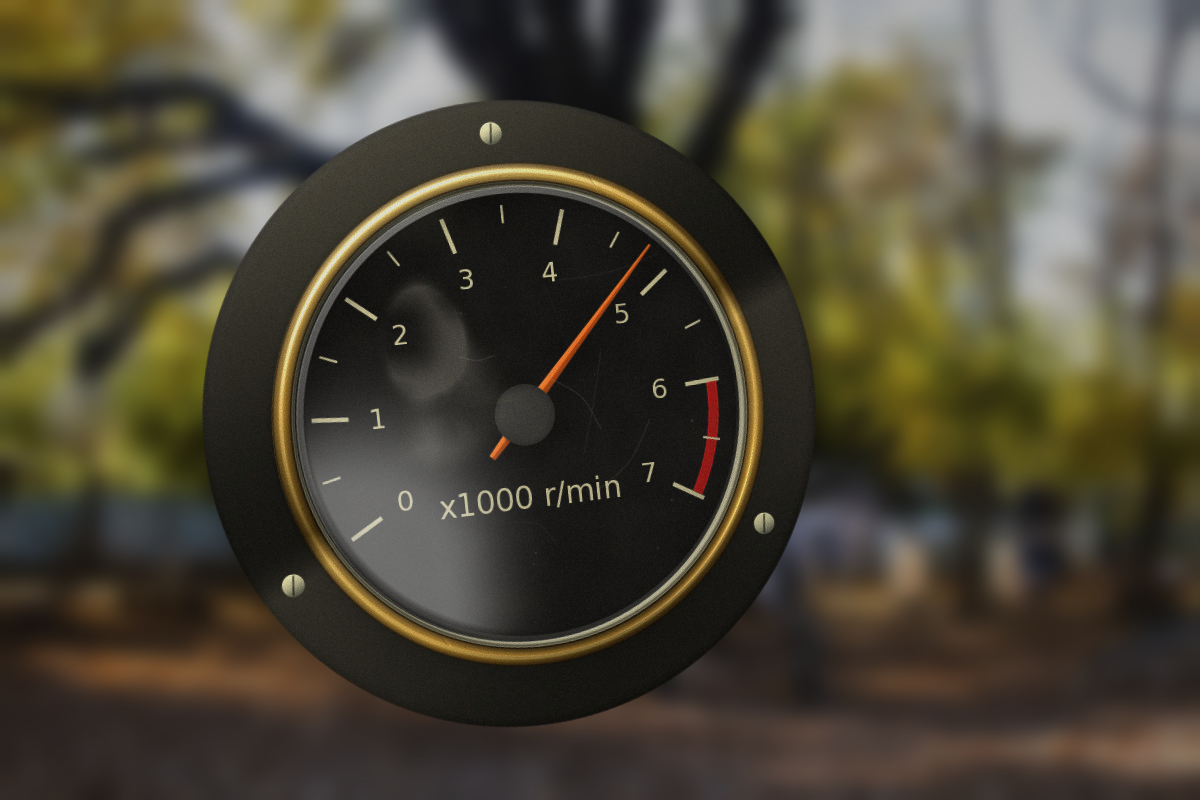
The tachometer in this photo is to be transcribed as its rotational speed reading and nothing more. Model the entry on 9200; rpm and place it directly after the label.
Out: 4750; rpm
